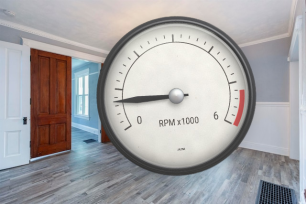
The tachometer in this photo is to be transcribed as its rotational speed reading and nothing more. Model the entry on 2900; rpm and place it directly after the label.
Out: 700; rpm
